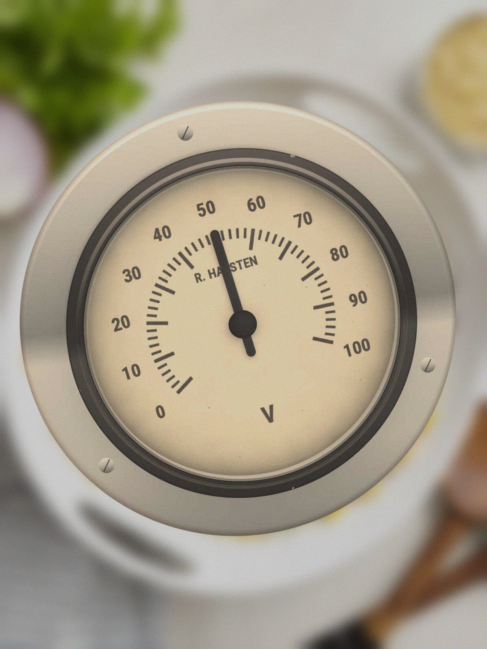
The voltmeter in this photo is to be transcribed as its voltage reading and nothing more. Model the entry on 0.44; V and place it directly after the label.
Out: 50; V
